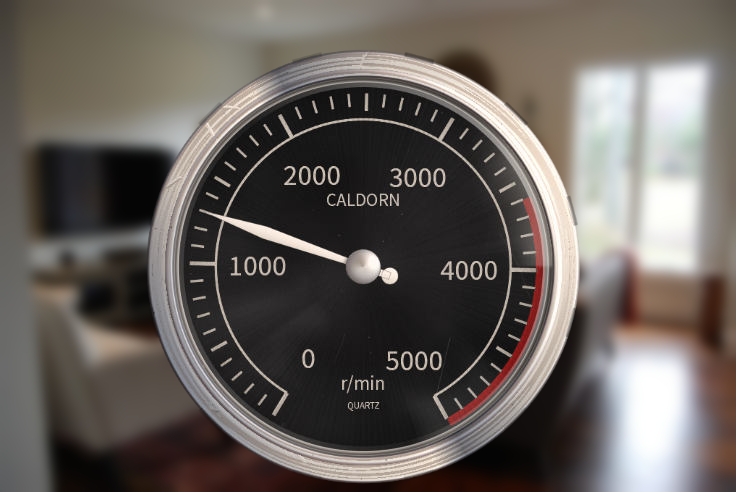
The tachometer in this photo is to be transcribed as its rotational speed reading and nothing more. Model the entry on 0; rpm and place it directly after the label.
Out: 1300; rpm
